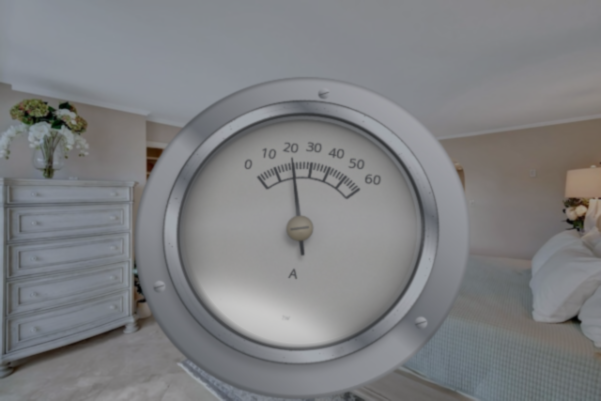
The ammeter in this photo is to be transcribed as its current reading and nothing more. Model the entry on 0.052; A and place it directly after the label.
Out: 20; A
